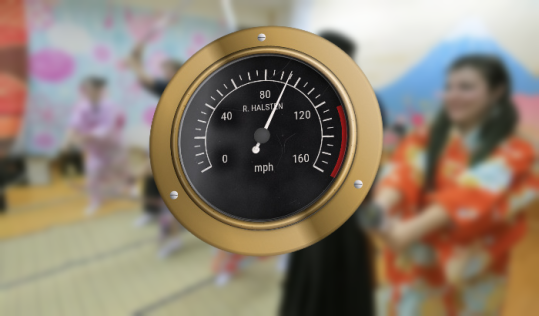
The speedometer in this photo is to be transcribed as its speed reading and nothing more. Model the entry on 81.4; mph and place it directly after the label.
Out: 95; mph
